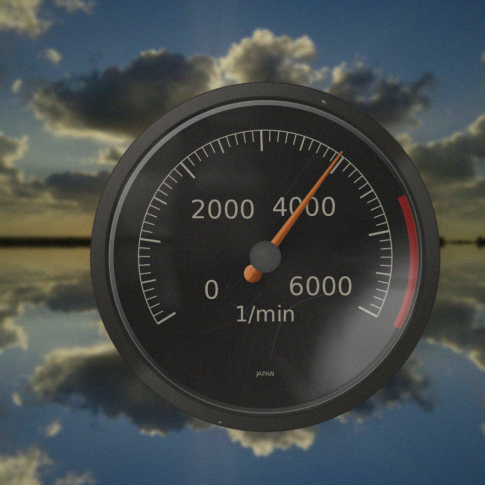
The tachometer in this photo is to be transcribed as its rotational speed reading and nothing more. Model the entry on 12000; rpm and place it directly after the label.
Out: 3950; rpm
